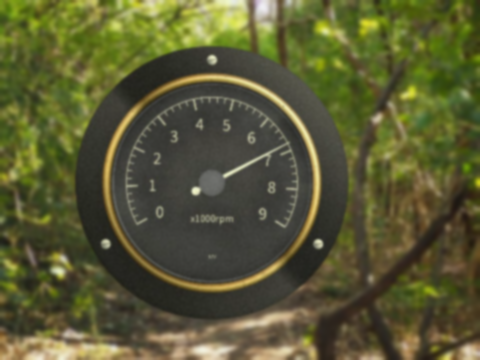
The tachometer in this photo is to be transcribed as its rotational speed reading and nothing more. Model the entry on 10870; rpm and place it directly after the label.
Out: 6800; rpm
